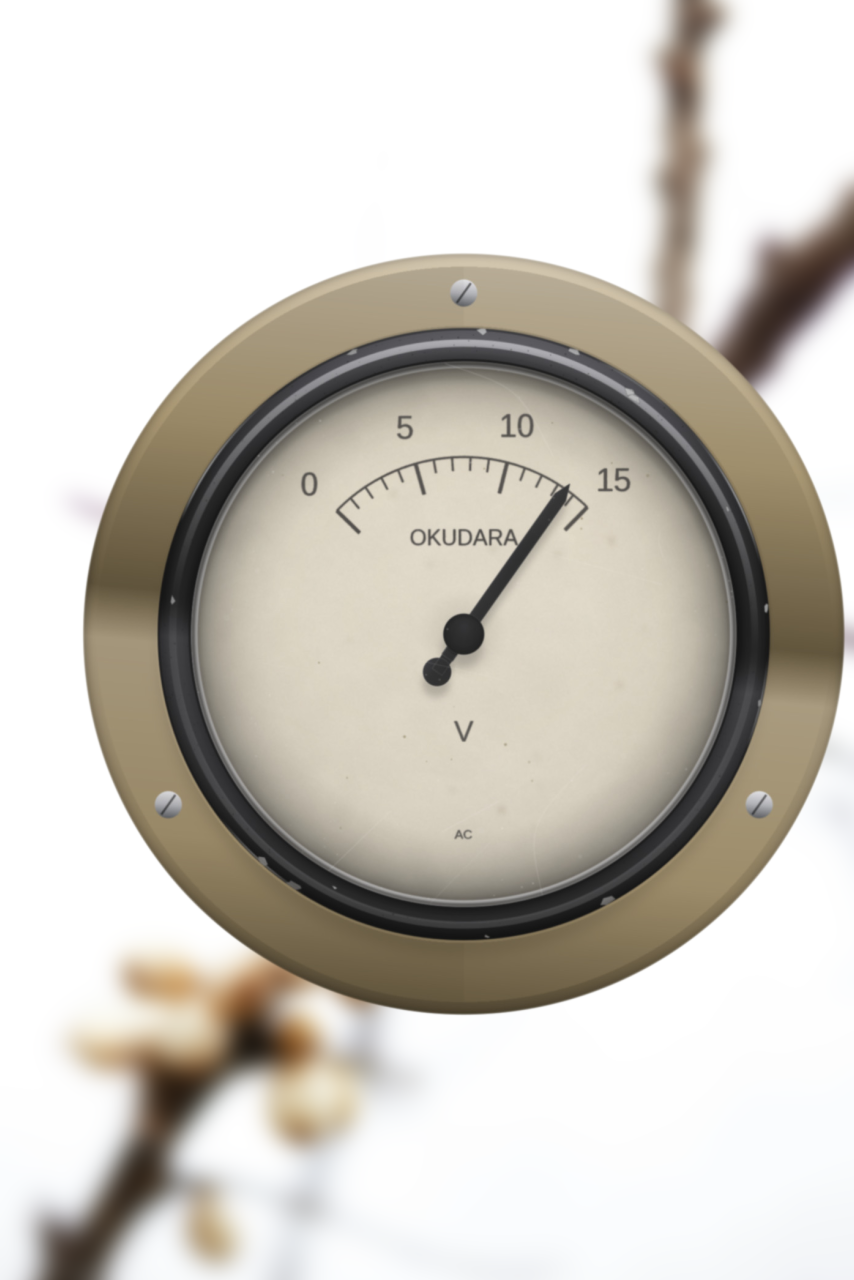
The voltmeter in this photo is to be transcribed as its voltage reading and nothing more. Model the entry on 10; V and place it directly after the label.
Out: 13.5; V
